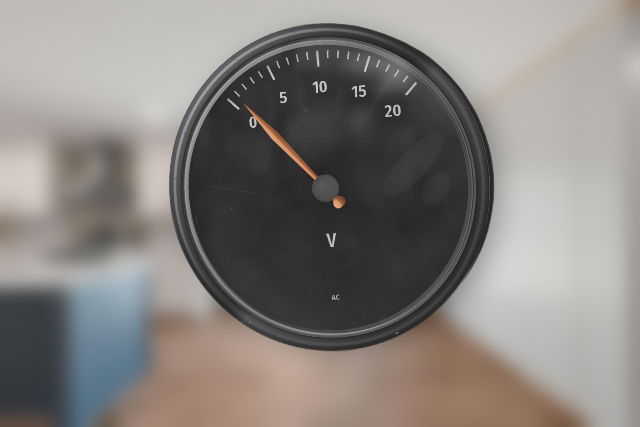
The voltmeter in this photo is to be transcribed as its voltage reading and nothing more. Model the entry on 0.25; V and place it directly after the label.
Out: 1; V
